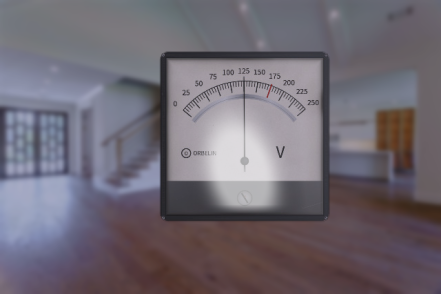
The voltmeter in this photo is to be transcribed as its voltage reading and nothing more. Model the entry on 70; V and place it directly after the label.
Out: 125; V
